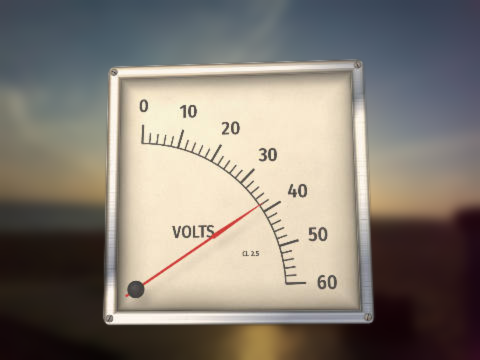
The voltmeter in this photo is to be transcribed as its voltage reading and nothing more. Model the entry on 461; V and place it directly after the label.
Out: 38; V
